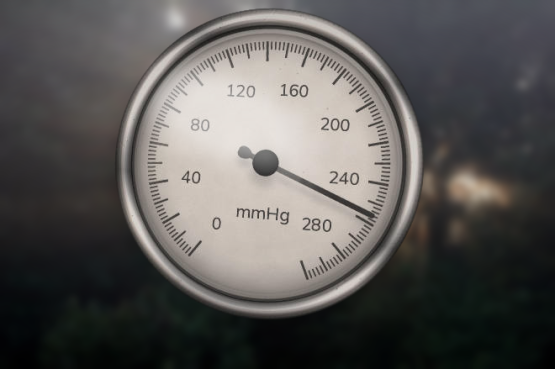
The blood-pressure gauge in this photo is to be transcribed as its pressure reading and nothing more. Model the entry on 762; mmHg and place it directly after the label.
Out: 256; mmHg
